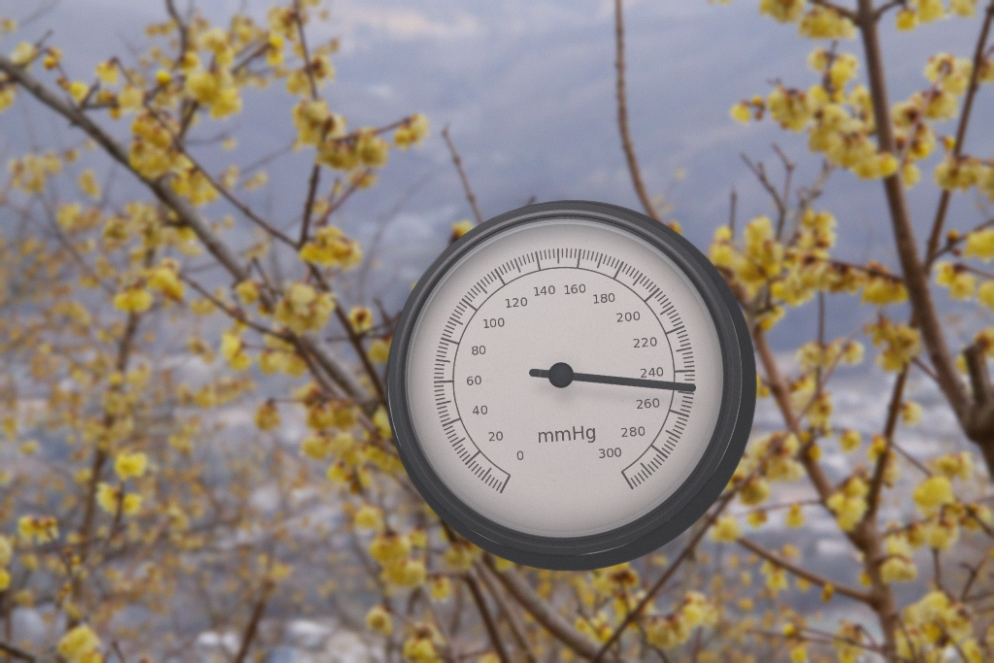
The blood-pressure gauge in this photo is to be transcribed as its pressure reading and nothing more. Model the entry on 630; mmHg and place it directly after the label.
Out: 248; mmHg
